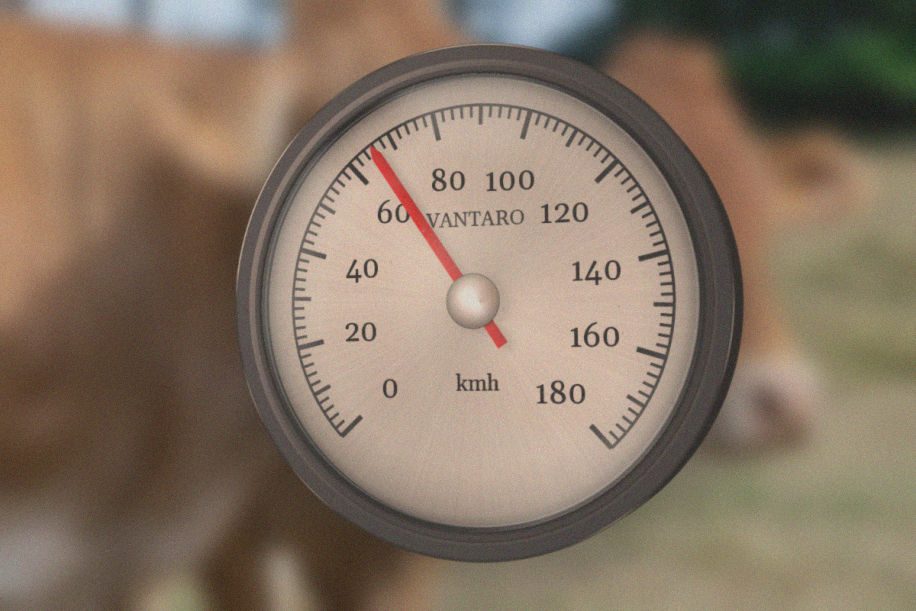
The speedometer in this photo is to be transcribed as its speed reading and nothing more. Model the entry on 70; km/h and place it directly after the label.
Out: 66; km/h
